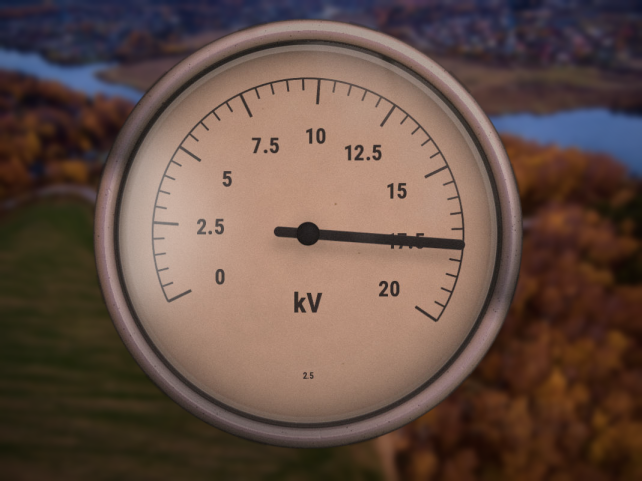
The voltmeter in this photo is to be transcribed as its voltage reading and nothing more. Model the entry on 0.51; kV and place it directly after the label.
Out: 17.5; kV
